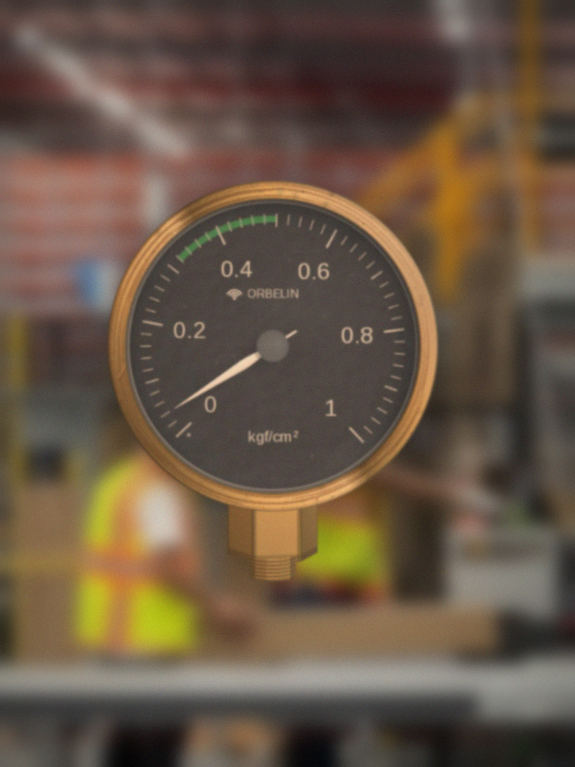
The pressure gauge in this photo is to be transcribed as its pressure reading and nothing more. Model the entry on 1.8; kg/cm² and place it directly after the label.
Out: 0.04; kg/cm²
